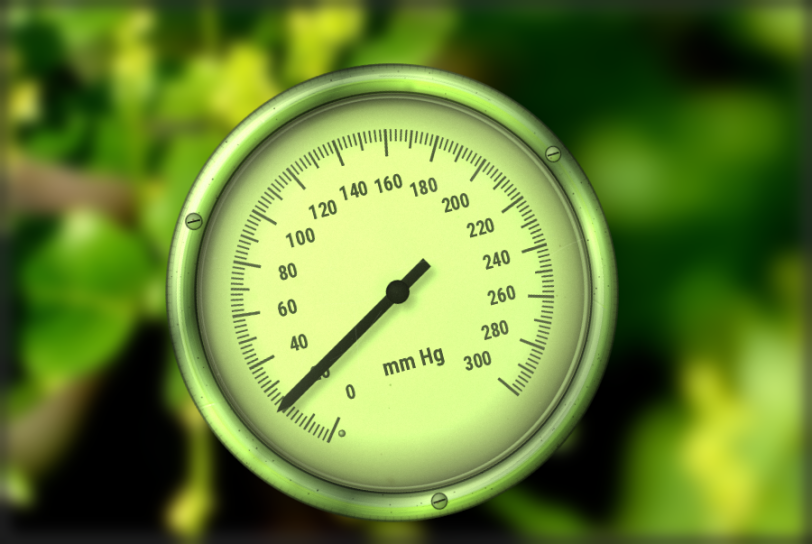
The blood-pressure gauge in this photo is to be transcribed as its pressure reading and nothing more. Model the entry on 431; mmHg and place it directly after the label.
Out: 22; mmHg
